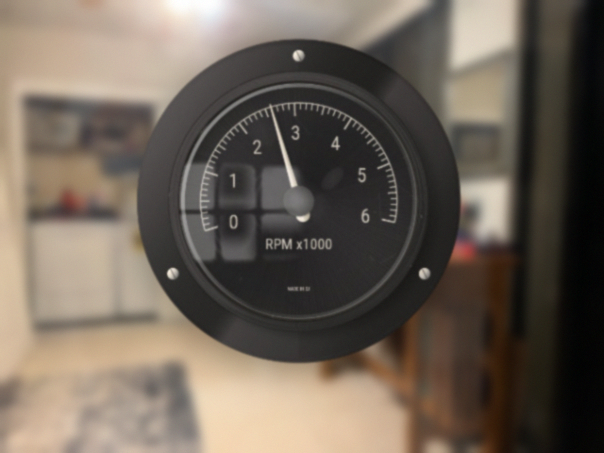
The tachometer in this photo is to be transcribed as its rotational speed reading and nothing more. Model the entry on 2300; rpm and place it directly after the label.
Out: 2600; rpm
